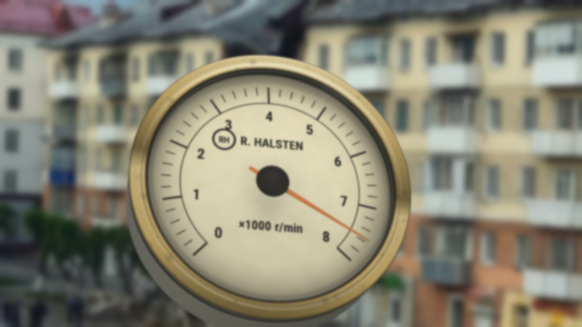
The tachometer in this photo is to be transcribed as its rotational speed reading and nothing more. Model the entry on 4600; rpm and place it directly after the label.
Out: 7600; rpm
